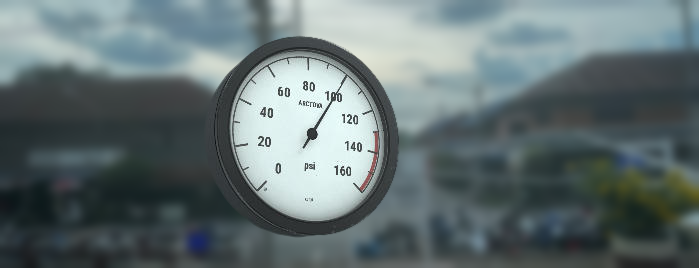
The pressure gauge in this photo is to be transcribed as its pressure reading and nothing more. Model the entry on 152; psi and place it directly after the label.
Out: 100; psi
